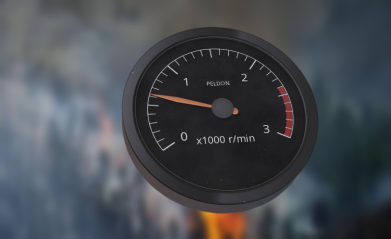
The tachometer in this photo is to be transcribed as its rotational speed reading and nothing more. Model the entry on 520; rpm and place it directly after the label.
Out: 600; rpm
